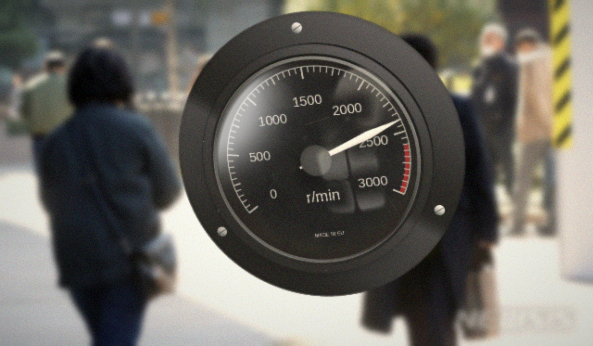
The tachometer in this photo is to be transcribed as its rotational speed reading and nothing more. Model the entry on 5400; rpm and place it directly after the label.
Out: 2400; rpm
